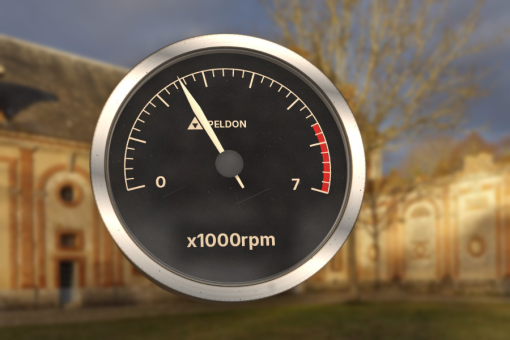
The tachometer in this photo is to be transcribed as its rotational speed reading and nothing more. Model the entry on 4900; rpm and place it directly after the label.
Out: 2500; rpm
